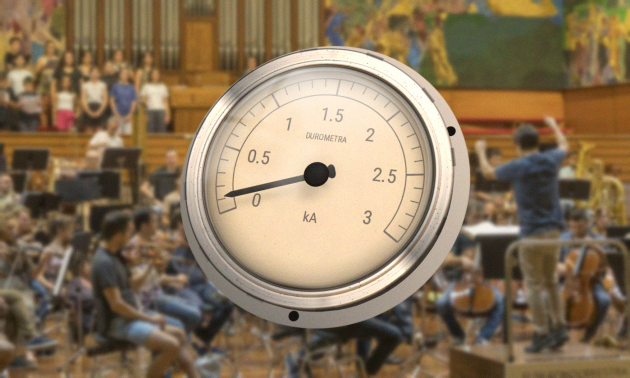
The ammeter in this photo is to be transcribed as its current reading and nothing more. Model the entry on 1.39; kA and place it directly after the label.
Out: 0.1; kA
